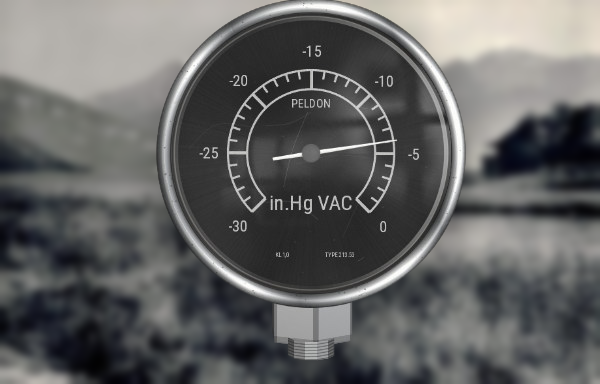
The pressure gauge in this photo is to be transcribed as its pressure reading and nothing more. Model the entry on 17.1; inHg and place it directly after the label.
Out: -6; inHg
